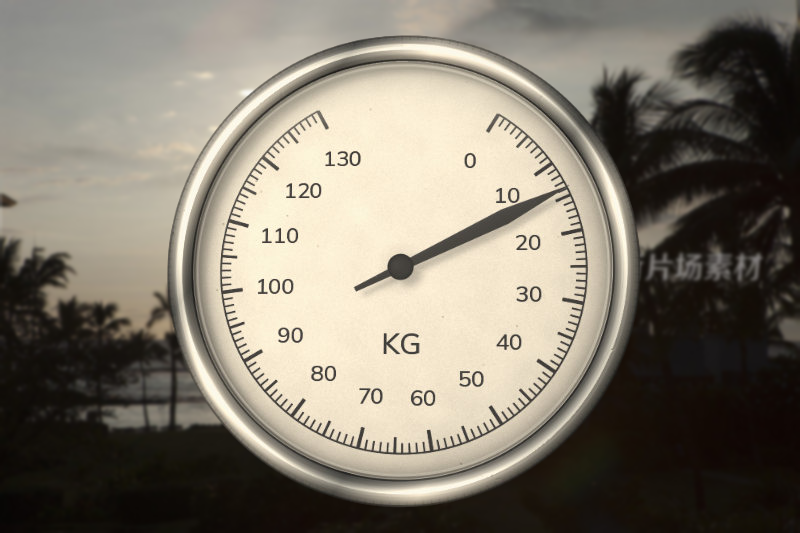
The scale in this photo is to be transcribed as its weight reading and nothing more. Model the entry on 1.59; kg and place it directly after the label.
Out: 14; kg
